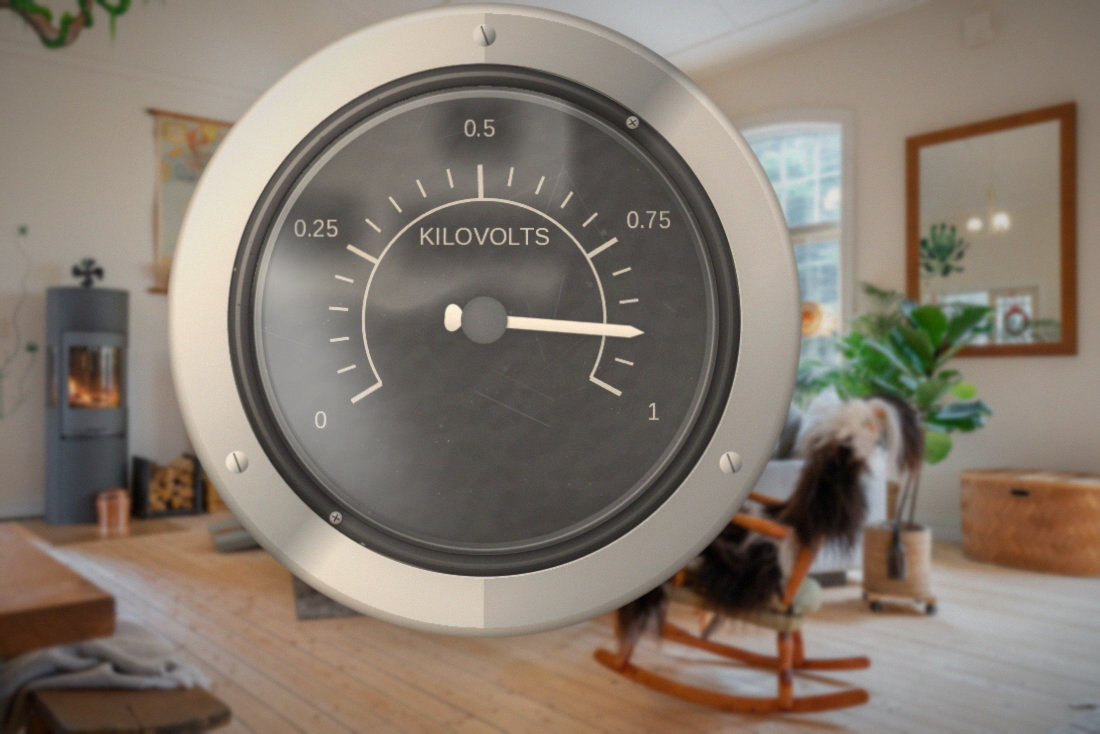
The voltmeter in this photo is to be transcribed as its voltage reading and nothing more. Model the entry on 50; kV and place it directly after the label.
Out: 0.9; kV
